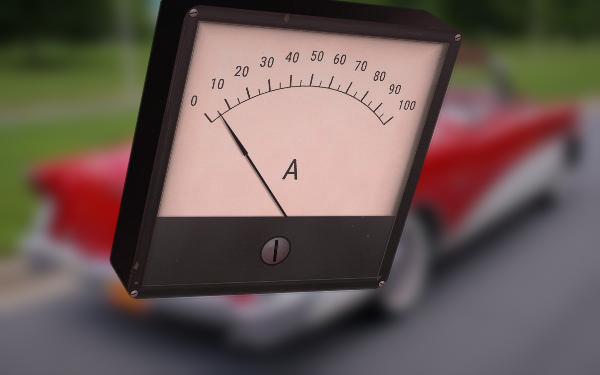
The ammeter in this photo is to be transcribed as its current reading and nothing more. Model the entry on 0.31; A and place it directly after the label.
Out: 5; A
